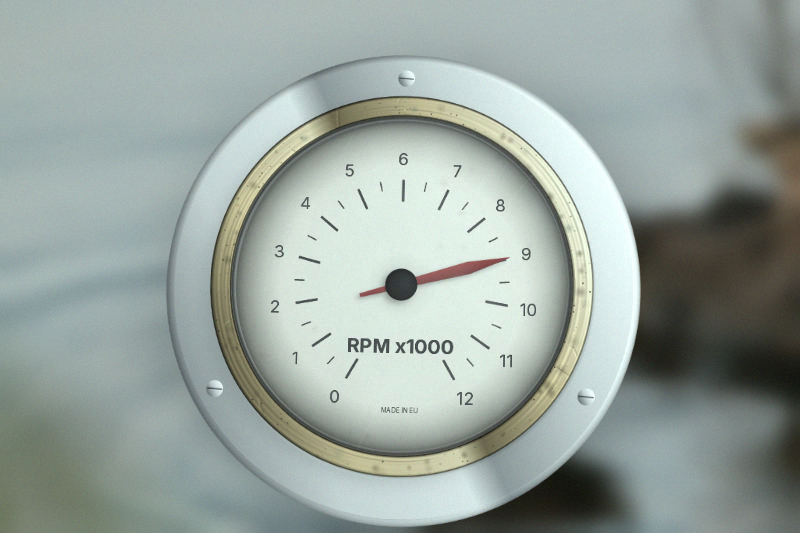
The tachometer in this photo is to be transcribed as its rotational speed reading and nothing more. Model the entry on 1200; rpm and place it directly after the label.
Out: 9000; rpm
